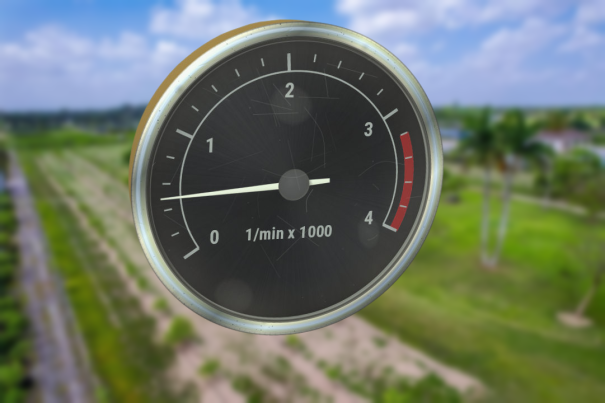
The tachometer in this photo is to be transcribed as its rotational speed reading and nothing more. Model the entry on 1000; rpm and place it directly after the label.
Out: 500; rpm
